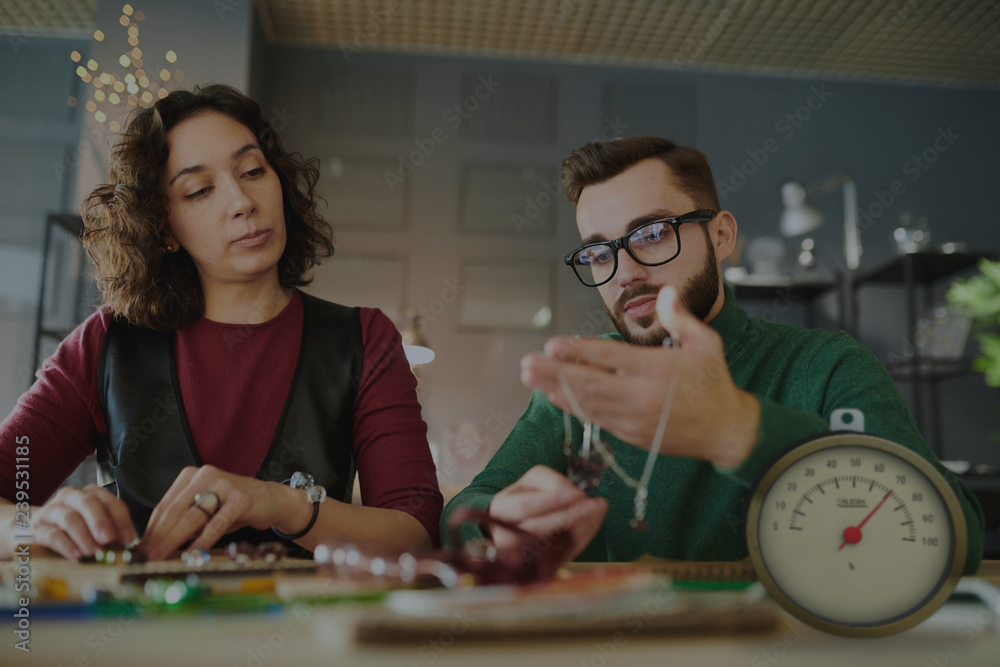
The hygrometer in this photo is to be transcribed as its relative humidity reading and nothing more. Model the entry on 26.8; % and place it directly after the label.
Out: 70; %
